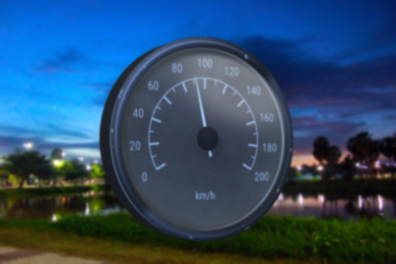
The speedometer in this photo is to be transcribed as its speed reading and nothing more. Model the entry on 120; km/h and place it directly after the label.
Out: 90; km/h
